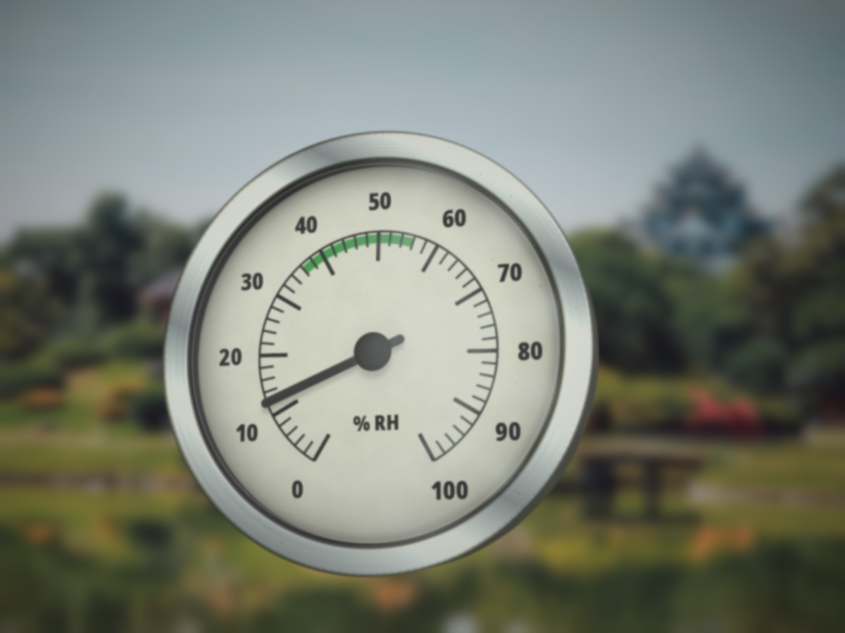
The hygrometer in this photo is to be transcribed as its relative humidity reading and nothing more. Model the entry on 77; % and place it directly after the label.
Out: 12; %
